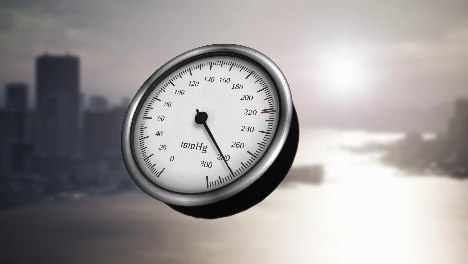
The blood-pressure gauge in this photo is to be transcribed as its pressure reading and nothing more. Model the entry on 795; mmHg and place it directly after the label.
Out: 280; mmHg
